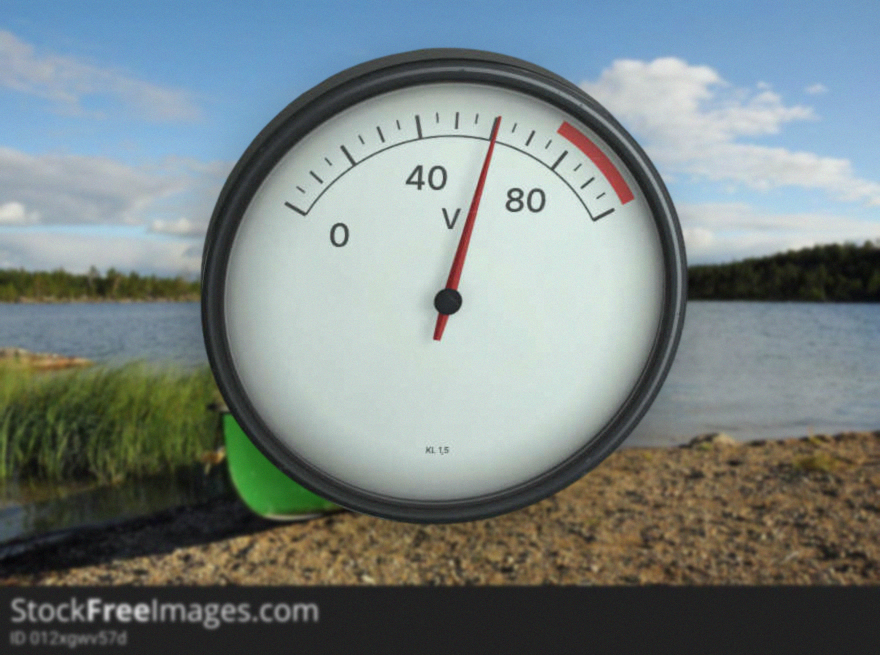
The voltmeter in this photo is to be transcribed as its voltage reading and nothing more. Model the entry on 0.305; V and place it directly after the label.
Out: 60; V
